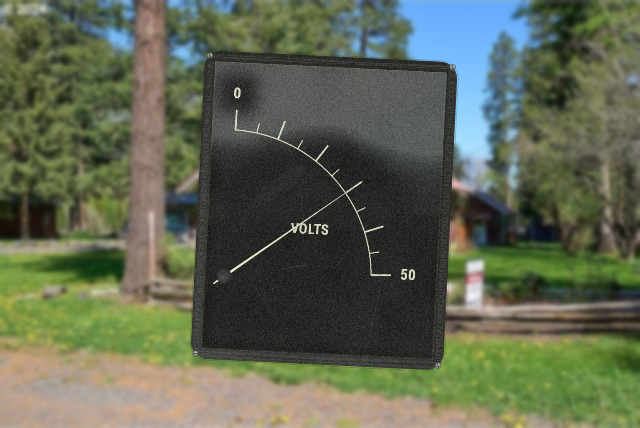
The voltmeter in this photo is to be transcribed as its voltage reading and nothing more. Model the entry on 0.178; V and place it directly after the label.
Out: 30; V
